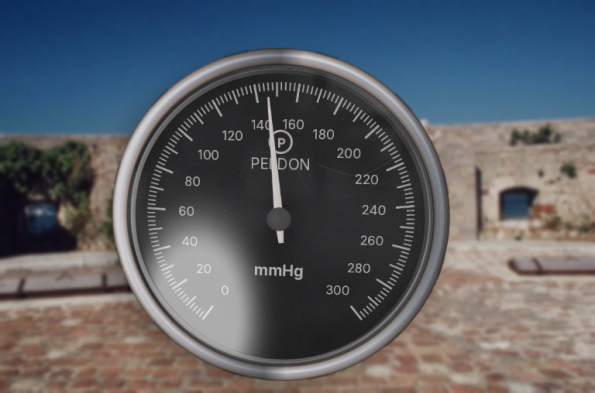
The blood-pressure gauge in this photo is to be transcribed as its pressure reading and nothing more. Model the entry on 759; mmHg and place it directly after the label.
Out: 146; mmHg
